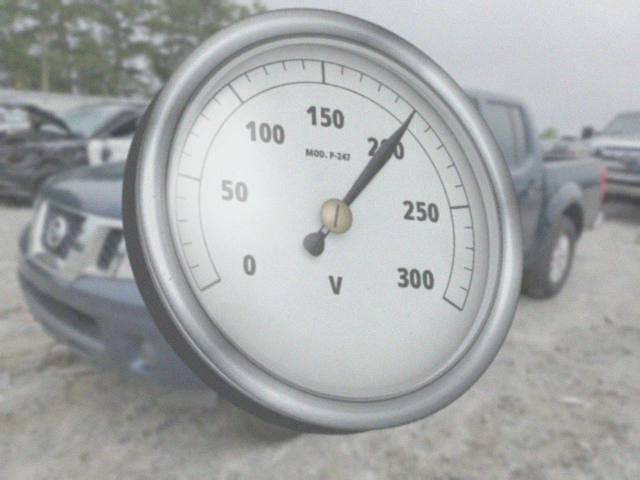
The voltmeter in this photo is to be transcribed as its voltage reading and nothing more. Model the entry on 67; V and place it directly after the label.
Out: 200; V
